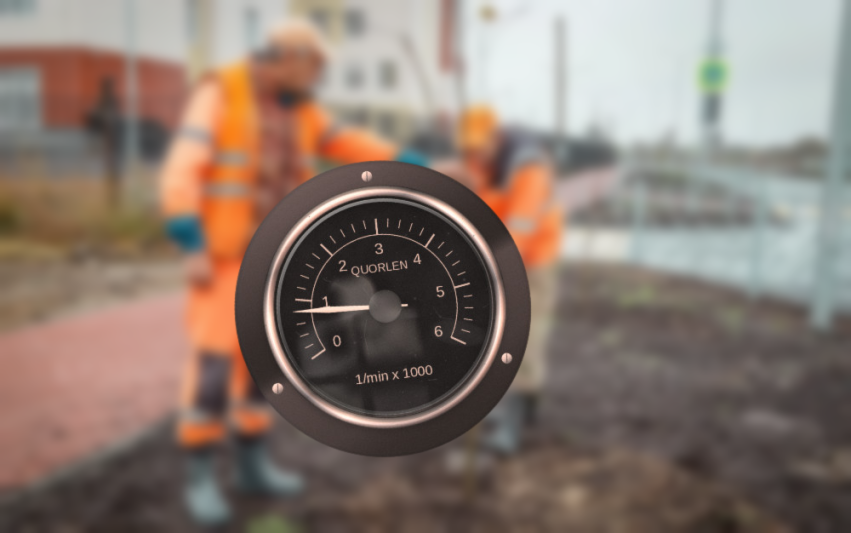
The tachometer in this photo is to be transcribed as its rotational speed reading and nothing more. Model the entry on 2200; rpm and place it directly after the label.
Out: 800; rpm
